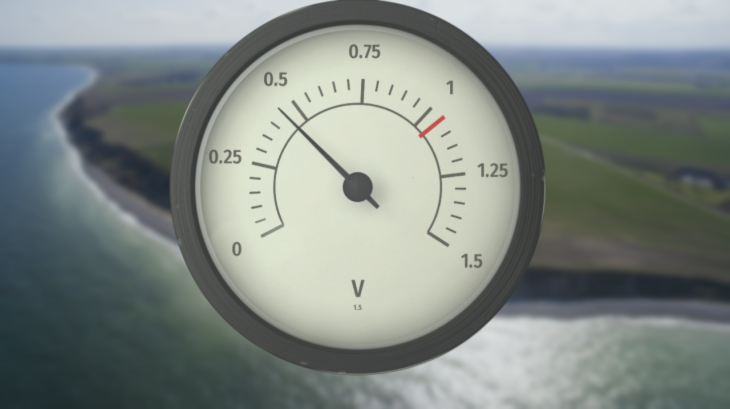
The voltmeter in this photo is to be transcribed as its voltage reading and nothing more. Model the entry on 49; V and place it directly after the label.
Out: 0.45; V
